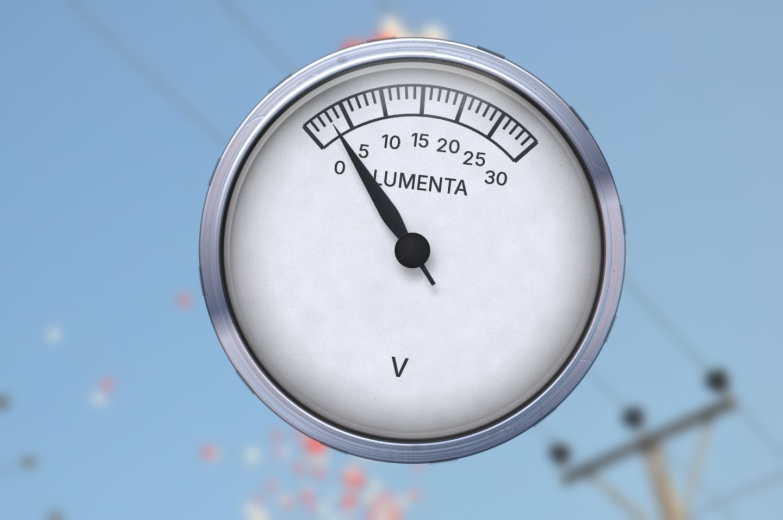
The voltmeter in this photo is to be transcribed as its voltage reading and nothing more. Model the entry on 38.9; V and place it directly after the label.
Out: 3; V
